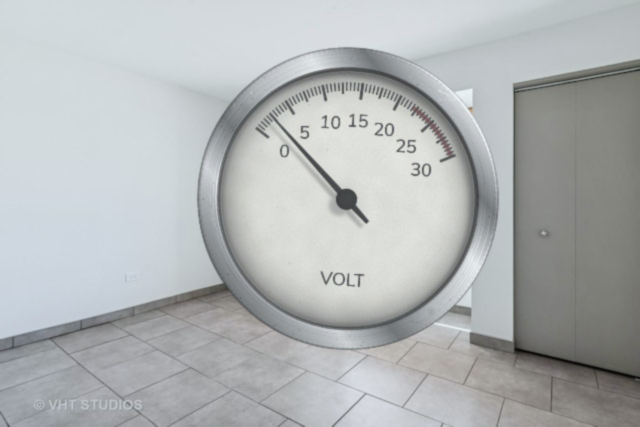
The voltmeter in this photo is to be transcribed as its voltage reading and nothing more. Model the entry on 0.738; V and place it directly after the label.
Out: 2.5; V
